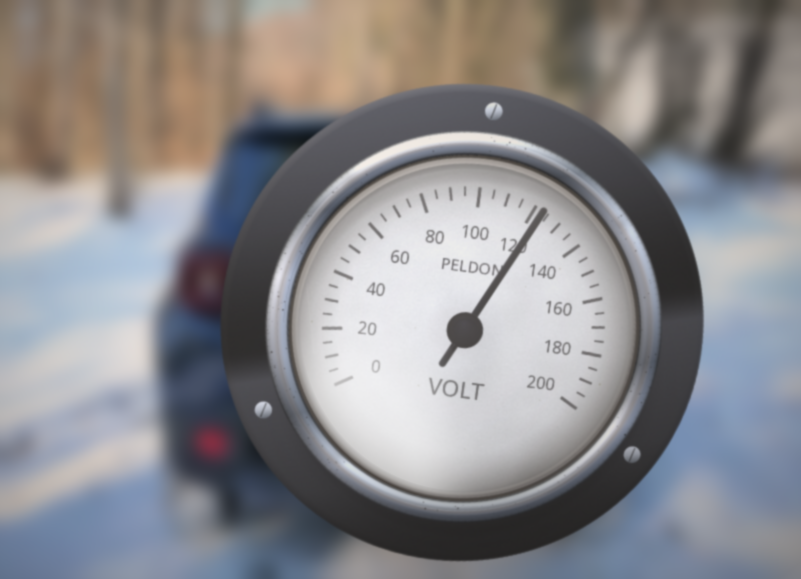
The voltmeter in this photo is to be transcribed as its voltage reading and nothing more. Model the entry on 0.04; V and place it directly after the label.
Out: 122.5; V
